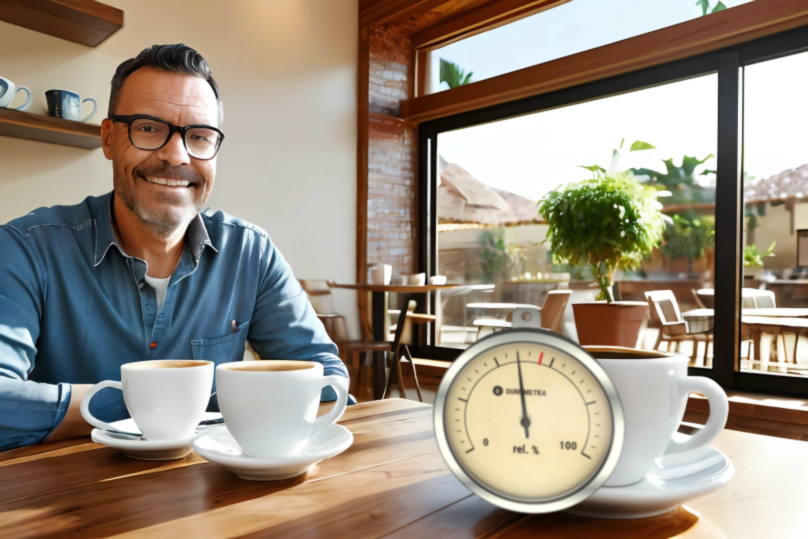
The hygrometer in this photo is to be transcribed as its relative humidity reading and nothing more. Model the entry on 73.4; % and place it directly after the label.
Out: 48; %
